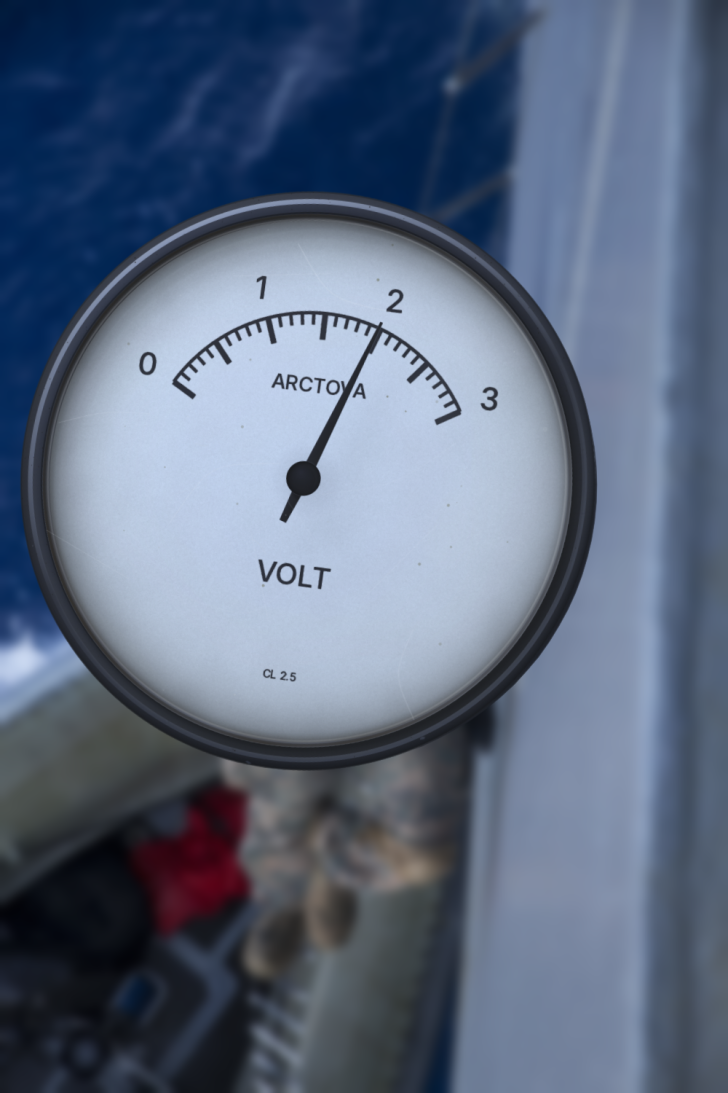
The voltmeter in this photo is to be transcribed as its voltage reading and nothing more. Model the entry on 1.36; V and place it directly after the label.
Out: 2; V
